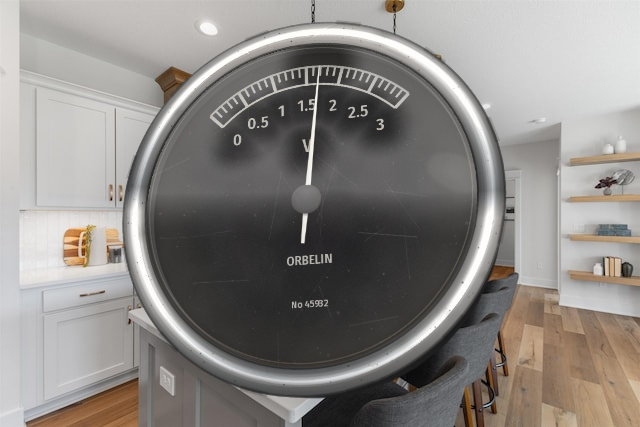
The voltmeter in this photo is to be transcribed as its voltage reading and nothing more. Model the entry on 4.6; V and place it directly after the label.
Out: 1.7; V
